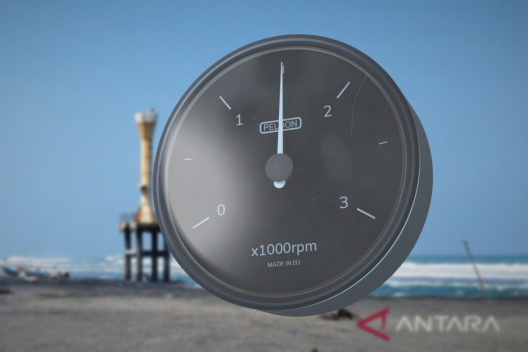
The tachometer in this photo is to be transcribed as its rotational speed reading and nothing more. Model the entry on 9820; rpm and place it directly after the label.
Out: 1500; rpm
